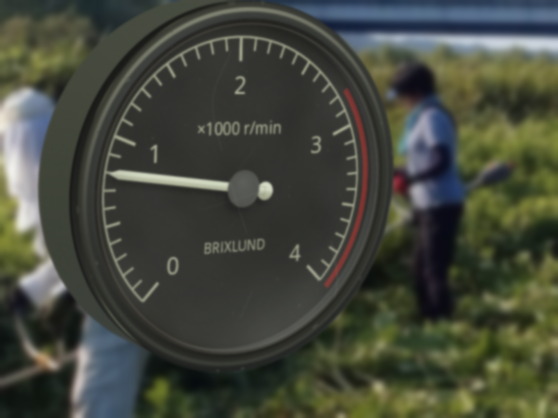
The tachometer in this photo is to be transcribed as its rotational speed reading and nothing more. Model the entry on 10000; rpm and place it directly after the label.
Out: 800; rpm
